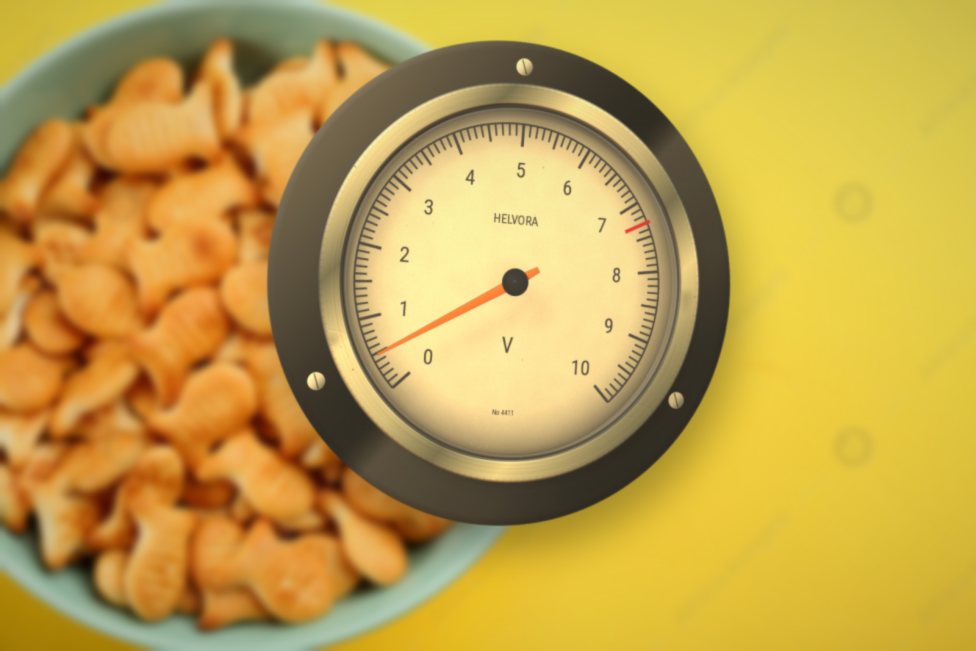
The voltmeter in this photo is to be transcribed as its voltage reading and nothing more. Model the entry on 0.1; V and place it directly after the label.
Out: 0.5; V
